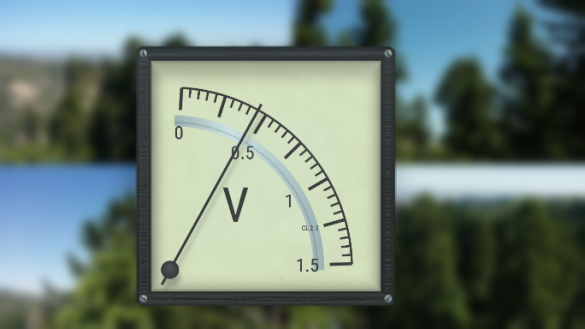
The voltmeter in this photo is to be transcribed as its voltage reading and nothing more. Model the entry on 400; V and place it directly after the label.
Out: 0.45; V
